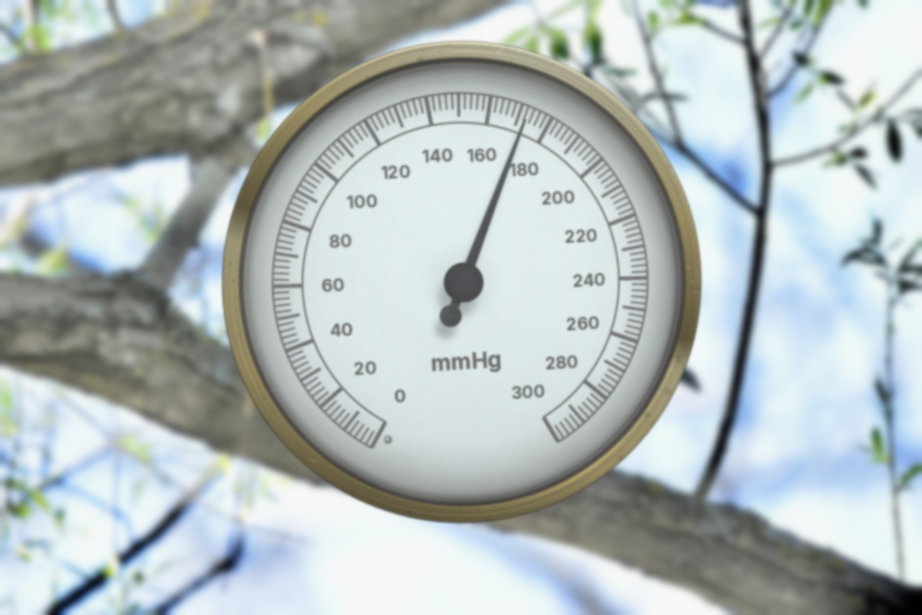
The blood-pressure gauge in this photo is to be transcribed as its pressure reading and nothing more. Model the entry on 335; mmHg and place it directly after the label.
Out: 172; mmHg
